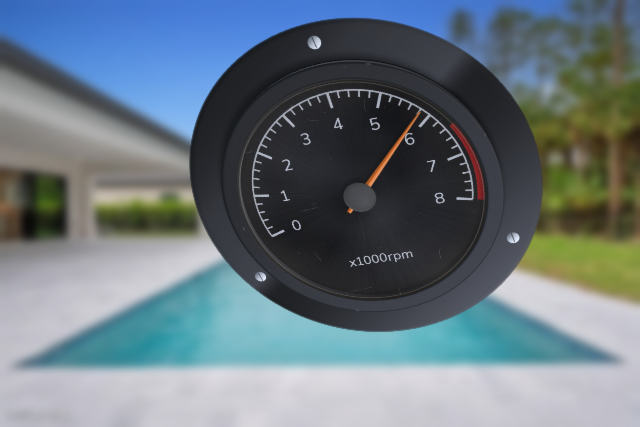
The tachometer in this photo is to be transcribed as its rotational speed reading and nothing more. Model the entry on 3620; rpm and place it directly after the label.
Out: 5800; rpm
